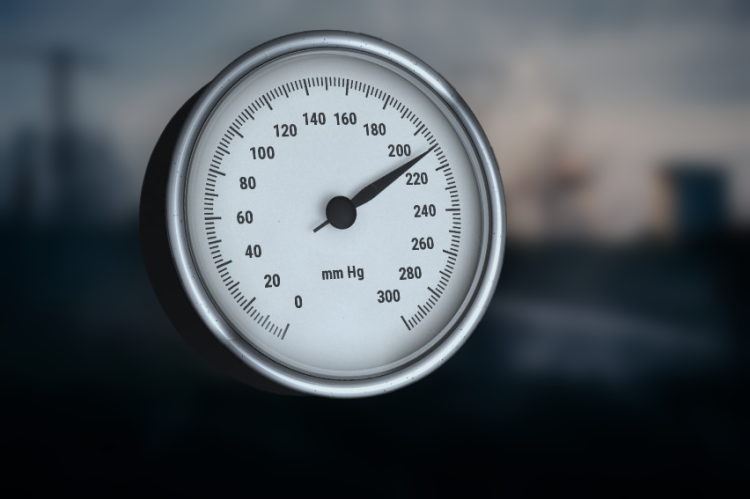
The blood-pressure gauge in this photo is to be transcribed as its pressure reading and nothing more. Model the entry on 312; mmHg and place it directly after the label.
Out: 210; mmHg
